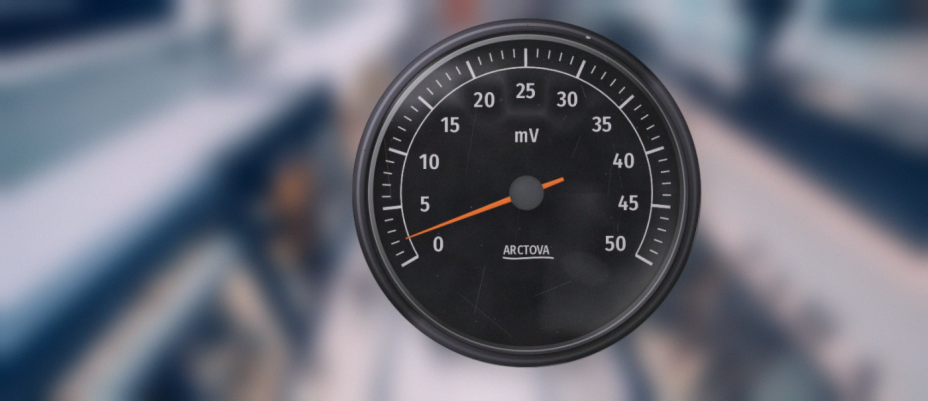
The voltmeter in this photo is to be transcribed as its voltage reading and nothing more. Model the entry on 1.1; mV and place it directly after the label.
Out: 2; mV
